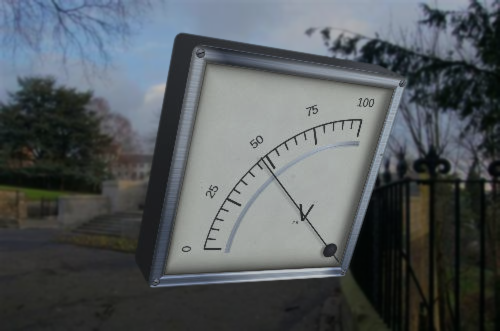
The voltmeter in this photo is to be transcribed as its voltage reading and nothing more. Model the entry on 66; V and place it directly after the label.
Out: 47.5; V
